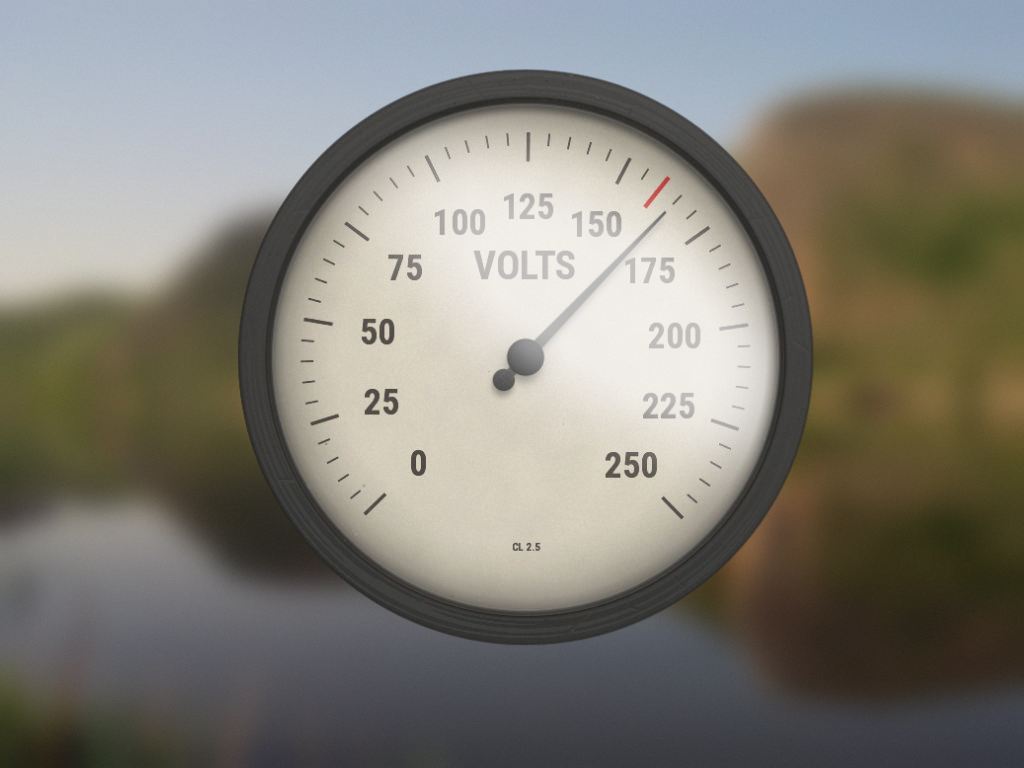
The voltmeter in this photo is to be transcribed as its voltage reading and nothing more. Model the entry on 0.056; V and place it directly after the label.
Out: 165; V
